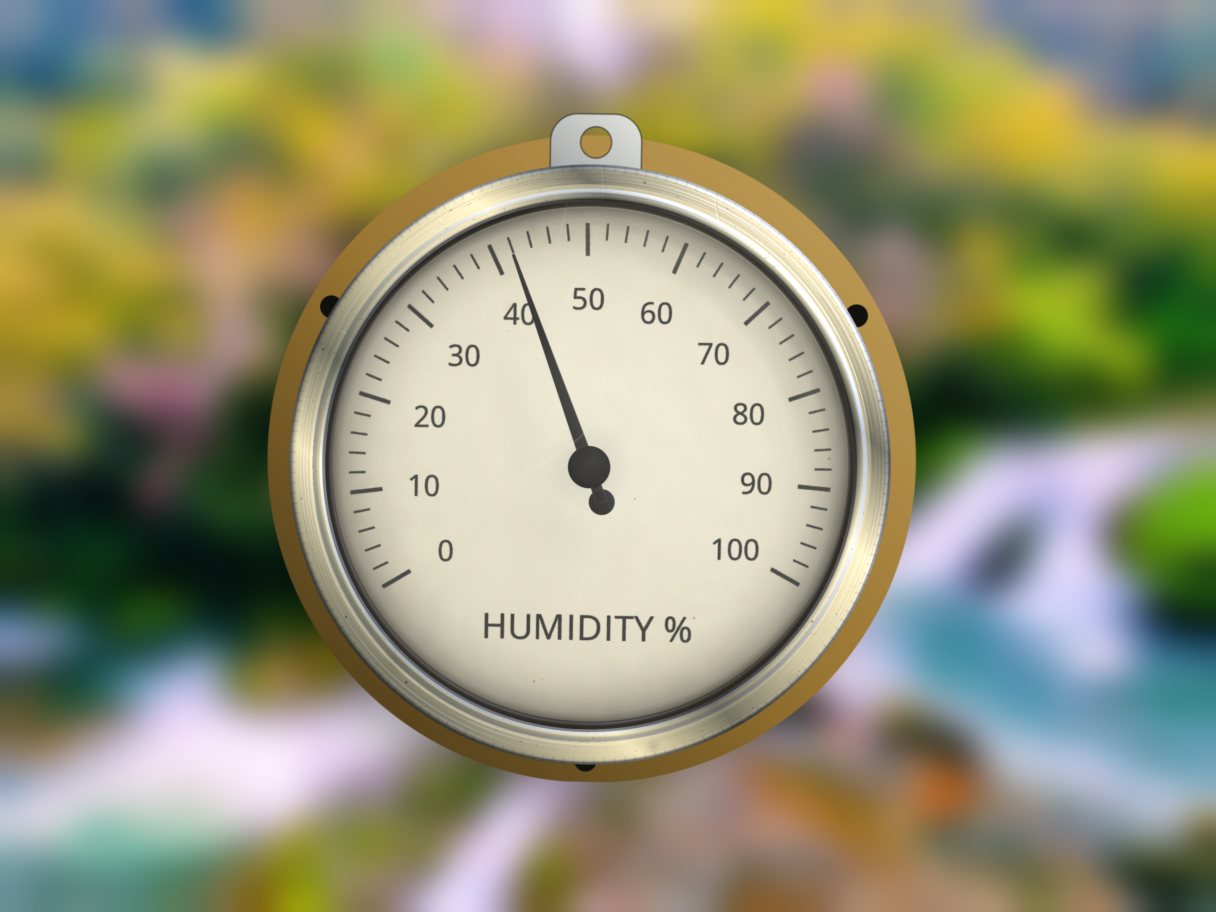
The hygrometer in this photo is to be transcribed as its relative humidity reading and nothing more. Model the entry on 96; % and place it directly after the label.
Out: 42; %
